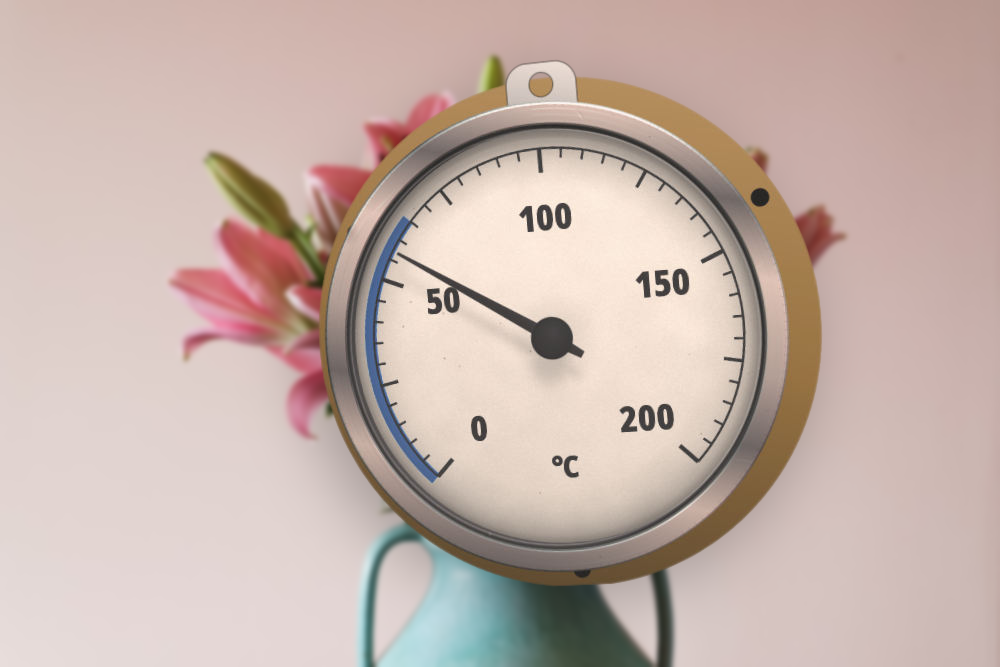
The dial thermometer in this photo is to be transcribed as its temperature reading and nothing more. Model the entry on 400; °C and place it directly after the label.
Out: 57.5; °C
